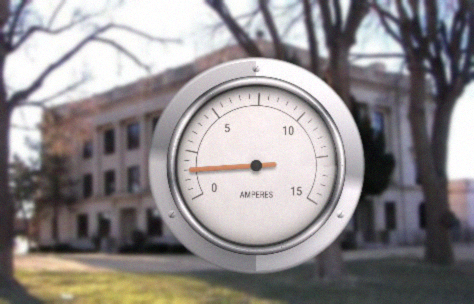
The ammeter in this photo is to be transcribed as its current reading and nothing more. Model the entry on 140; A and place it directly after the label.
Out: 1.5; A
